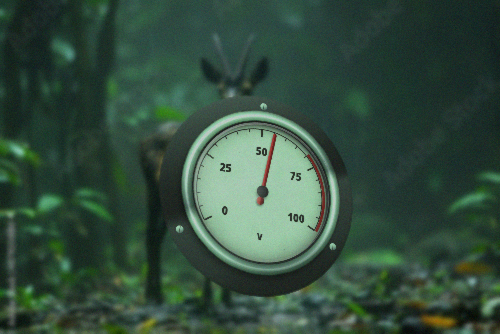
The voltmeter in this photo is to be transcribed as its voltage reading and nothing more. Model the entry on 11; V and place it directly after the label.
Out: 55; V
